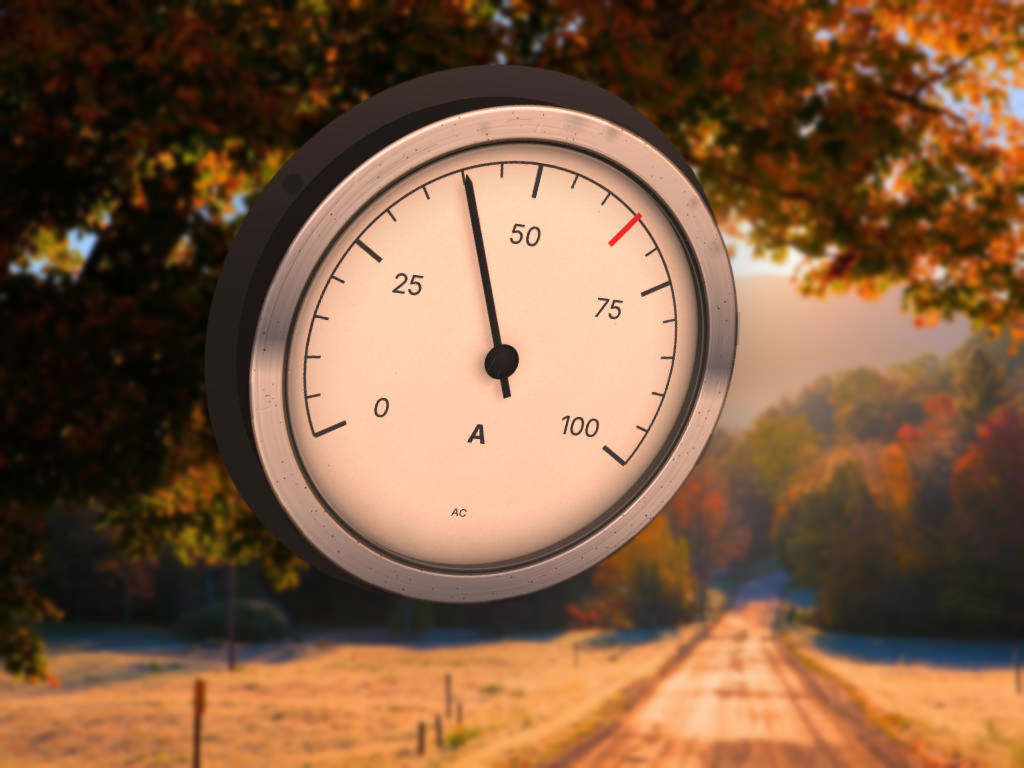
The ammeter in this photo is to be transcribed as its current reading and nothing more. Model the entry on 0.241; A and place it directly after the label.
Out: 40; A
